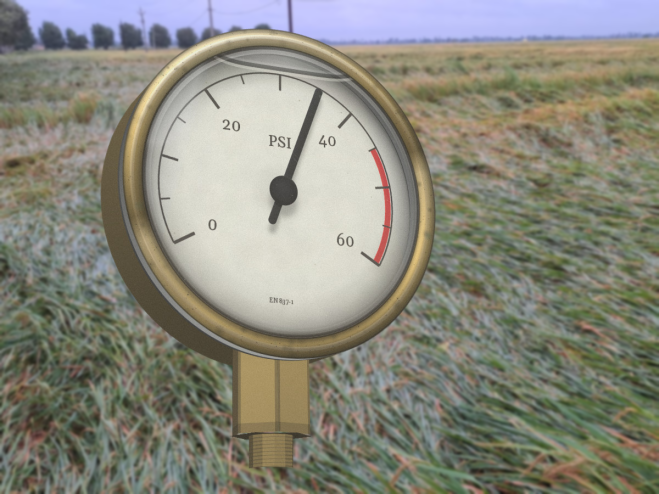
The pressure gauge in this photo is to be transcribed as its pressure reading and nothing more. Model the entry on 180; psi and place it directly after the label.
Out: 35; psi
